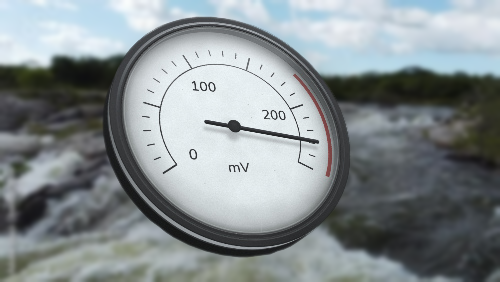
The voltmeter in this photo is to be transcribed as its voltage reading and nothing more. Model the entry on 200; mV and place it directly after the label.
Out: 230; mV
